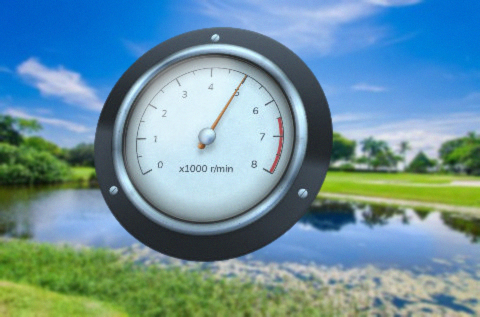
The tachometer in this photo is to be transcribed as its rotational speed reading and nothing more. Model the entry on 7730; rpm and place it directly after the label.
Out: 5000; rpm
